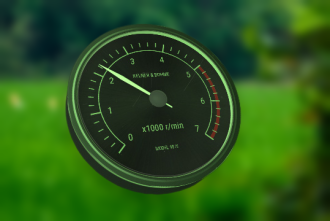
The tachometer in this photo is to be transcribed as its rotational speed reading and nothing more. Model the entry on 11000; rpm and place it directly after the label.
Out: 2200; rpm
